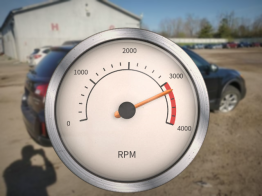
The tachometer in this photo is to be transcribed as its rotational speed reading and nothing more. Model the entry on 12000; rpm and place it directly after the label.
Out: 3200; rpm
